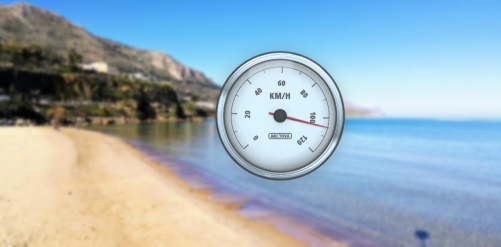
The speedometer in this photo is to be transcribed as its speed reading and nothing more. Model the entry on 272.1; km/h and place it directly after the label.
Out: 105; km/h
